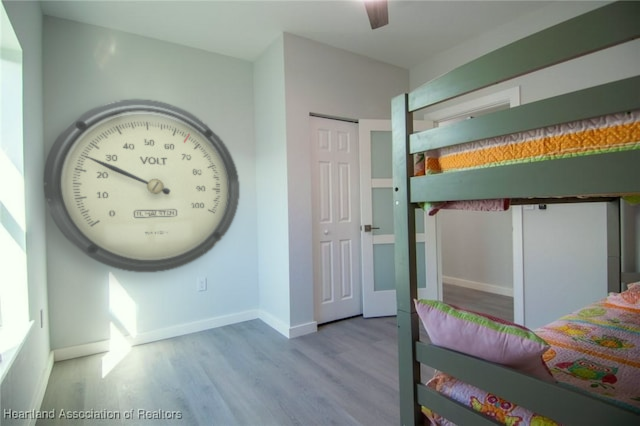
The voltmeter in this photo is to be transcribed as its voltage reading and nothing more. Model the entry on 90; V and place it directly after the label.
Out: 25; V
